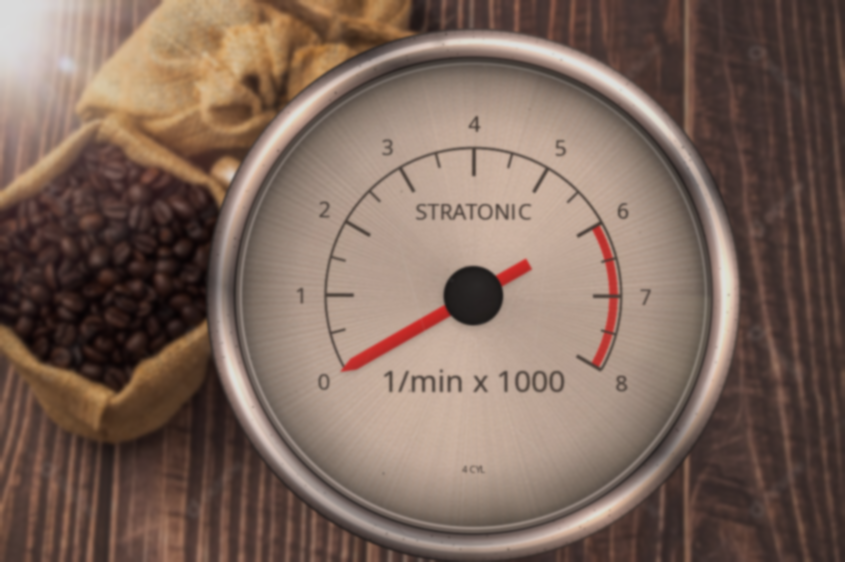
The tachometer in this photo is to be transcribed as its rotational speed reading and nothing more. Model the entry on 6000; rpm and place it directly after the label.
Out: 0; rpm
